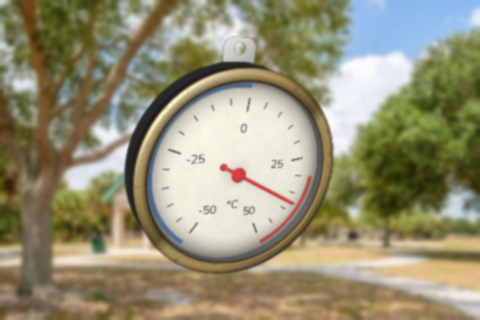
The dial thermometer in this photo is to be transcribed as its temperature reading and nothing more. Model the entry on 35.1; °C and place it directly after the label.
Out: 37.5; °C
